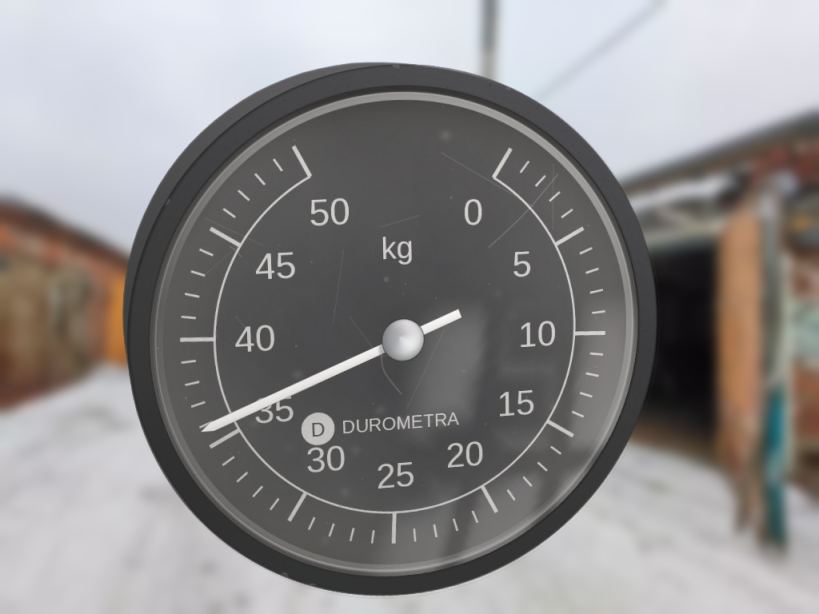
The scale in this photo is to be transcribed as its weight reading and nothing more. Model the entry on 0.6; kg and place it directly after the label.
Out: 36; kg
